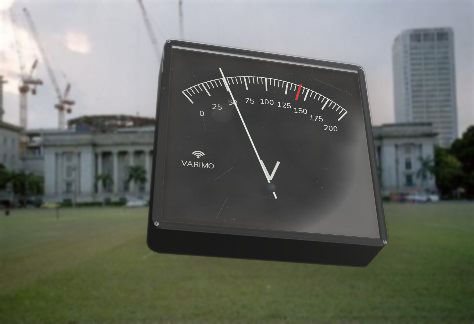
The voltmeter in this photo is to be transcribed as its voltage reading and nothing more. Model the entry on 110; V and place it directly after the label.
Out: 50; V
